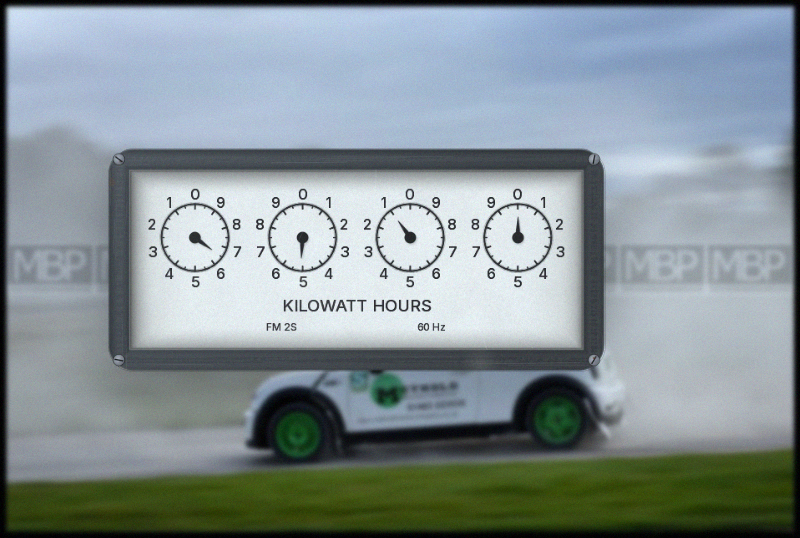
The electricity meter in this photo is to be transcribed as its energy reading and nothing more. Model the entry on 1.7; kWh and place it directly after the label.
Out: 6510; kWh
